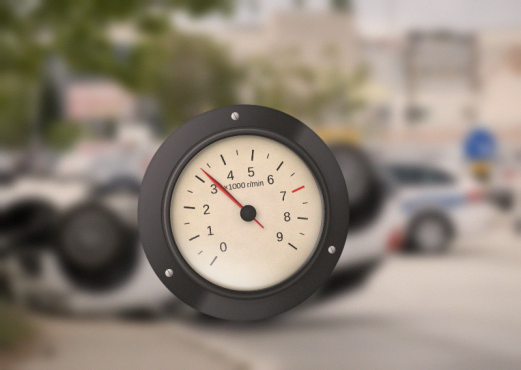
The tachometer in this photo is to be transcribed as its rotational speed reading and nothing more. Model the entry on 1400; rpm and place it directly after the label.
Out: 3250; rpm
